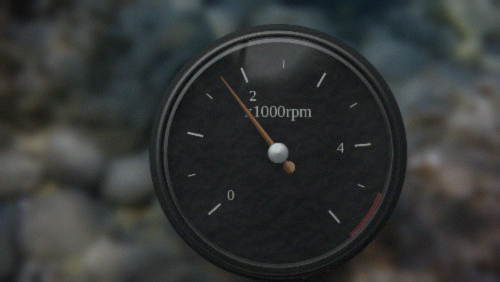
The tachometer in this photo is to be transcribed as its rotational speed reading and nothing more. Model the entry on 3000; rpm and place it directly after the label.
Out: 1750; rpm
